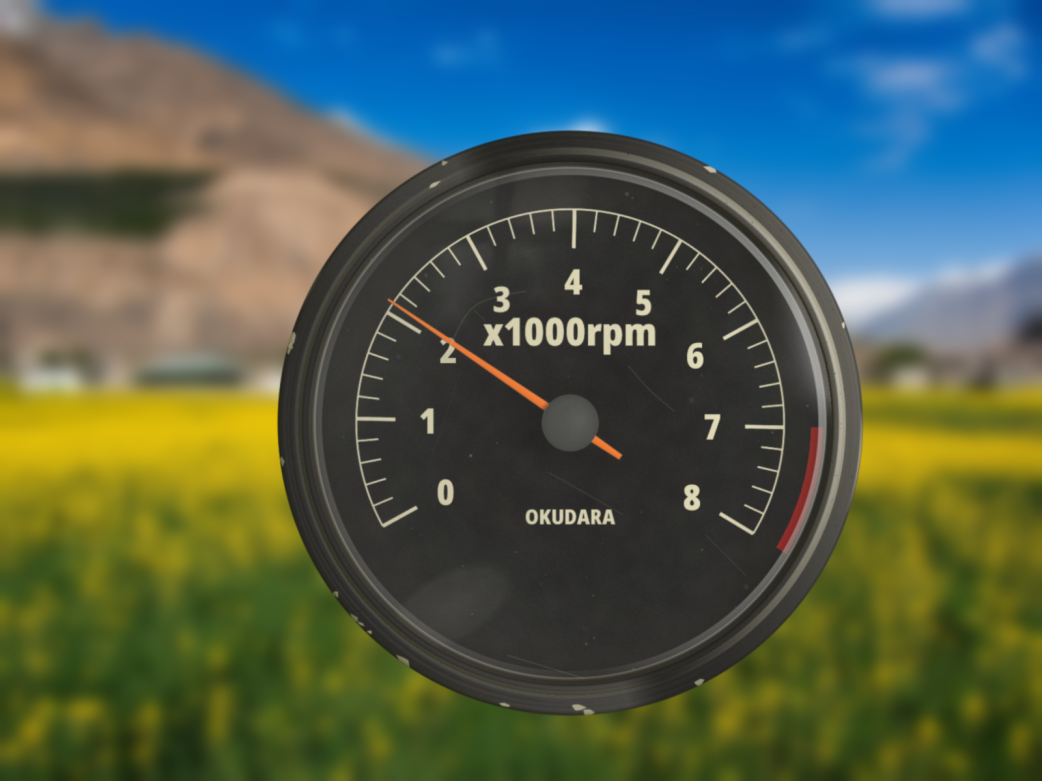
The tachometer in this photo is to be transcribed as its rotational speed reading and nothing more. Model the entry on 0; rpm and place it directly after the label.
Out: 2100; rpm
